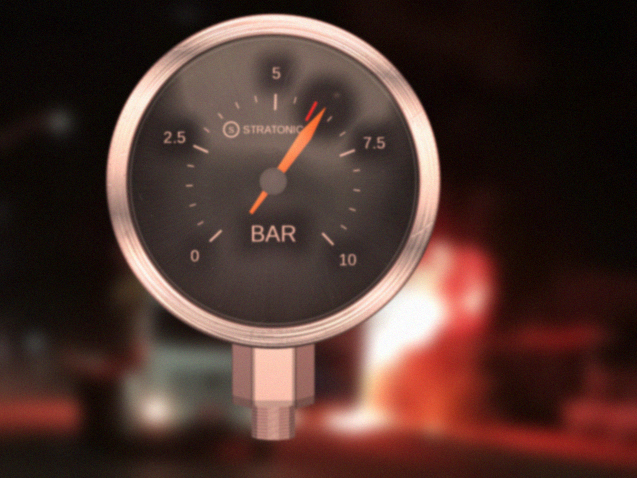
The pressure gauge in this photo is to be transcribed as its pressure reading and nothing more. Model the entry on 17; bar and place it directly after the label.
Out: 6.25; bar
